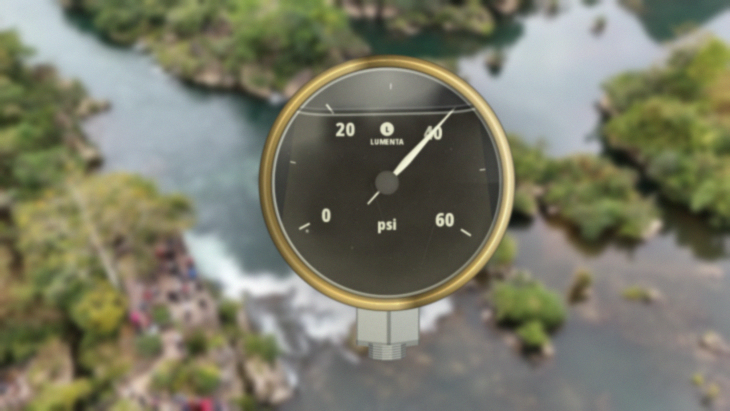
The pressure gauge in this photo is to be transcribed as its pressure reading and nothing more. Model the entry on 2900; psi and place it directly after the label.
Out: 40; psi
